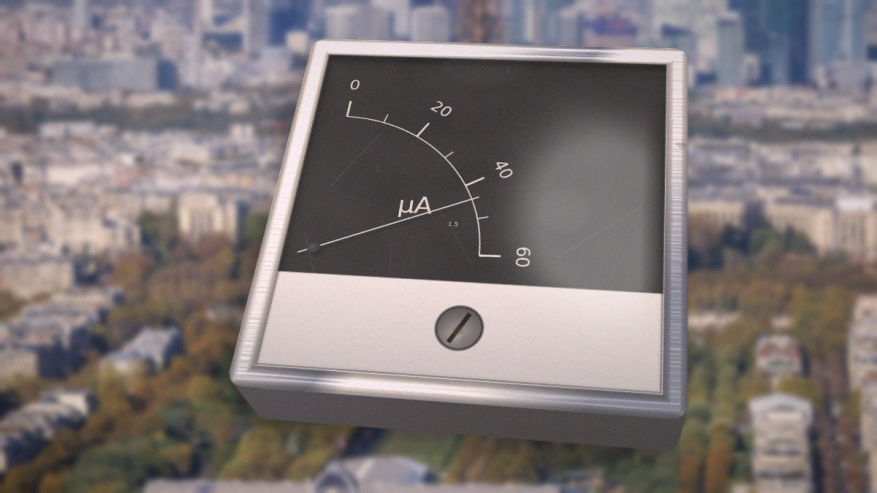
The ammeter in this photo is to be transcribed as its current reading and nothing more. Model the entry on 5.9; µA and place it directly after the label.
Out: 45; µA
